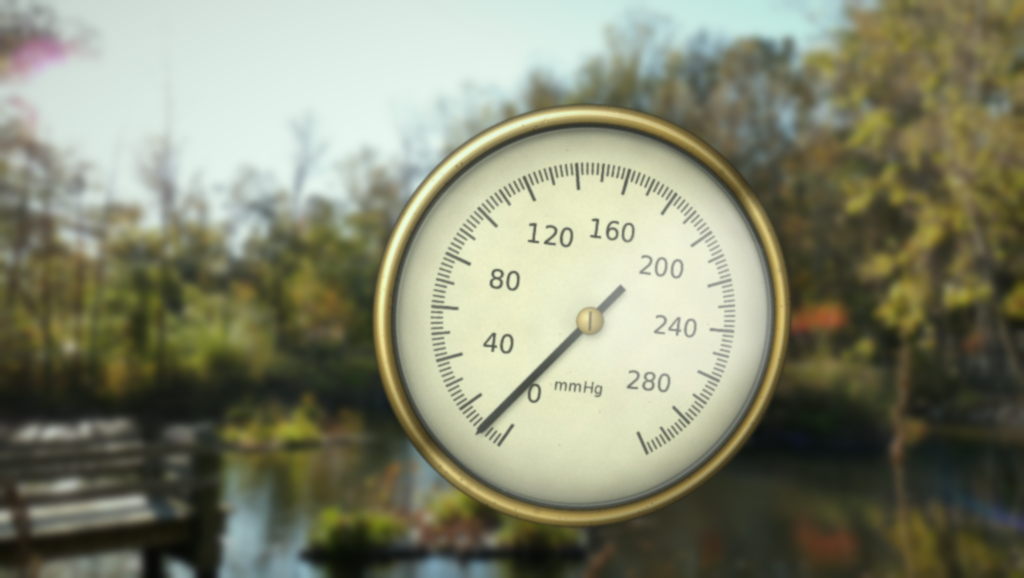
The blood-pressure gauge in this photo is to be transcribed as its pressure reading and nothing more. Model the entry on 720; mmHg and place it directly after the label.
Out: 10; mmHg
